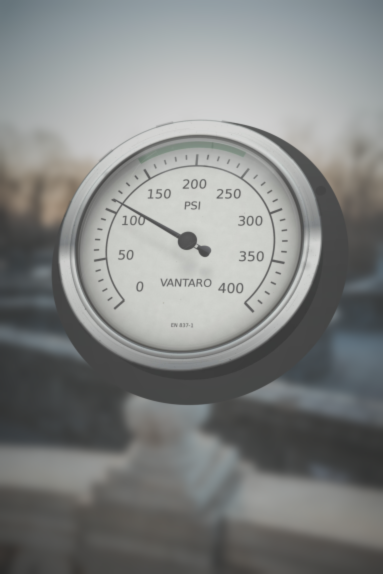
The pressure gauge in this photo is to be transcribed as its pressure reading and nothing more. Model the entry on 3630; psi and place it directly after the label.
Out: 110; psi
